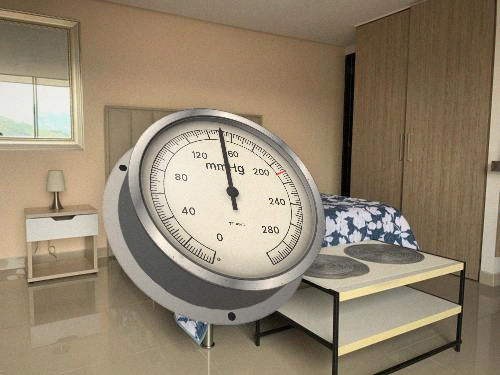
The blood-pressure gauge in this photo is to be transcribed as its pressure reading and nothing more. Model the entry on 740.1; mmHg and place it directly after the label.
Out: 150; mmHg
